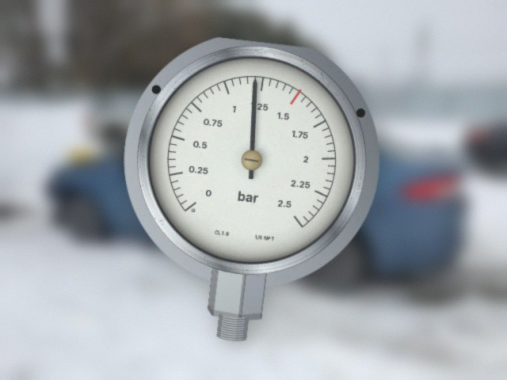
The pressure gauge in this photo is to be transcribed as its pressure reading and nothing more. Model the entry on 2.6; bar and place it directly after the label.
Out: 1.2; bar
